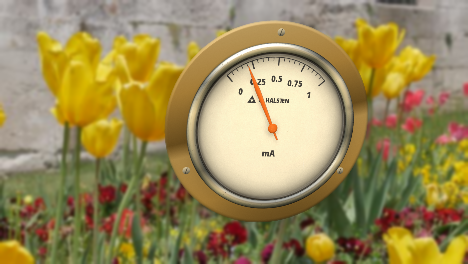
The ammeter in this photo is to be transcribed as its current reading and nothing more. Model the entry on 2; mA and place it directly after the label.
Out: 0.2; mA
